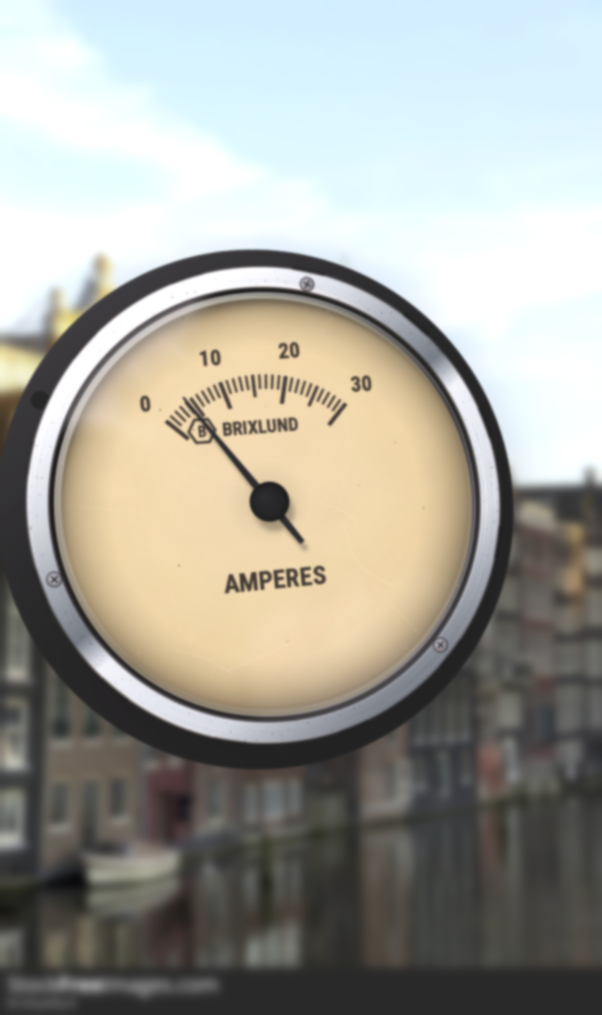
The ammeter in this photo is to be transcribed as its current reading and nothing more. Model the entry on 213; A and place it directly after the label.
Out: 4; A
